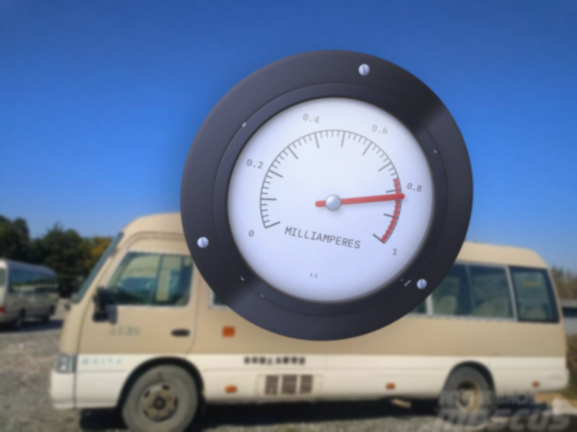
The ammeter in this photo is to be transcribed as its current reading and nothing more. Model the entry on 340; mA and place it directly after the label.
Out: 0.82; mA
